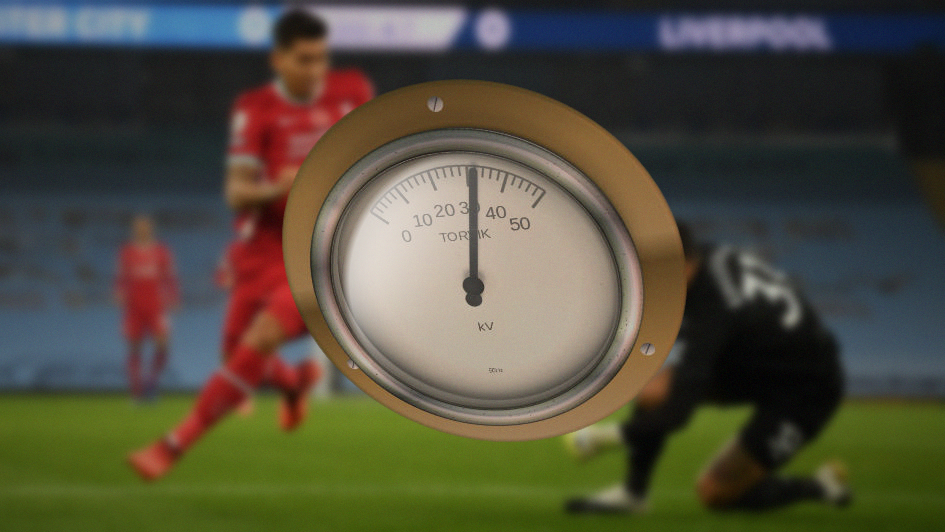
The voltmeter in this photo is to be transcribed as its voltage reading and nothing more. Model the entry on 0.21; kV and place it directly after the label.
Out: 32; kV
